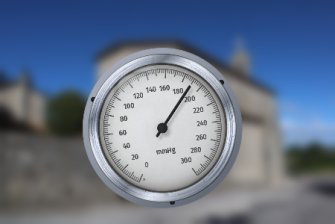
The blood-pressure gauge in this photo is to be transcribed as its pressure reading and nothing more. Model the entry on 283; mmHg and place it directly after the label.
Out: 190; mmHg
